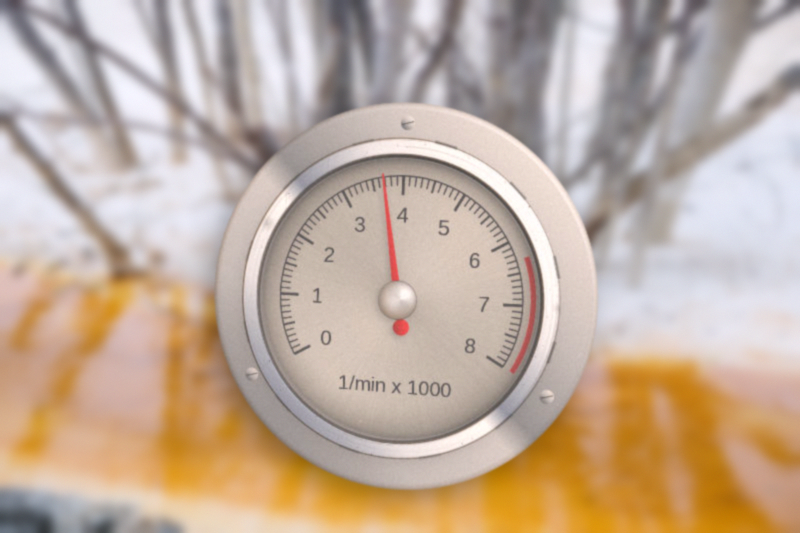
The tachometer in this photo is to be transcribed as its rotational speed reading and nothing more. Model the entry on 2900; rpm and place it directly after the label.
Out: 3700; rpm
